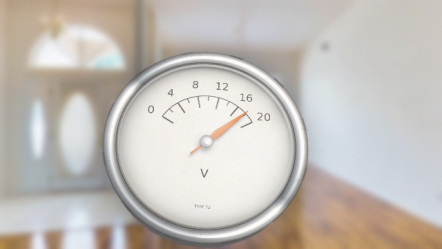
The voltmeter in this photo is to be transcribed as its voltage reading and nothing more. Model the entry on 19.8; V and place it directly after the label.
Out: 18; V
